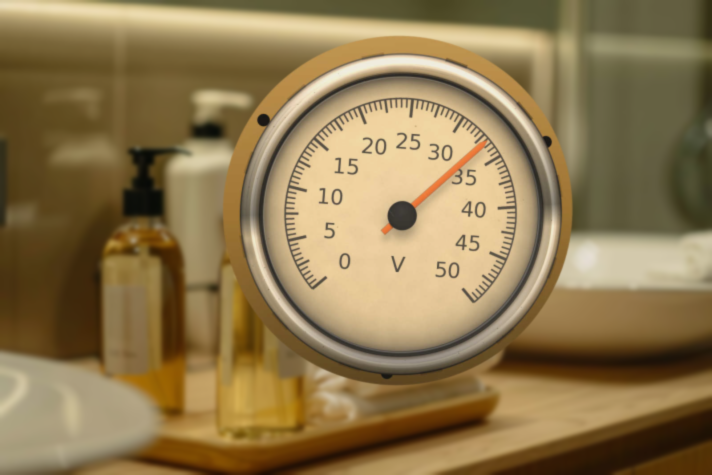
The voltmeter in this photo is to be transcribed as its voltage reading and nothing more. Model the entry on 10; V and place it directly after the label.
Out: 33; V
